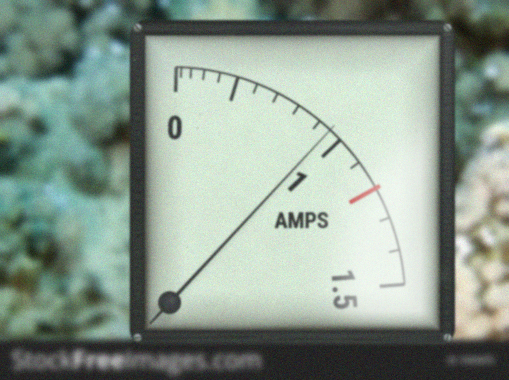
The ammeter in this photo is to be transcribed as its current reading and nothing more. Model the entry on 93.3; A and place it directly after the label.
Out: 0.95; A
